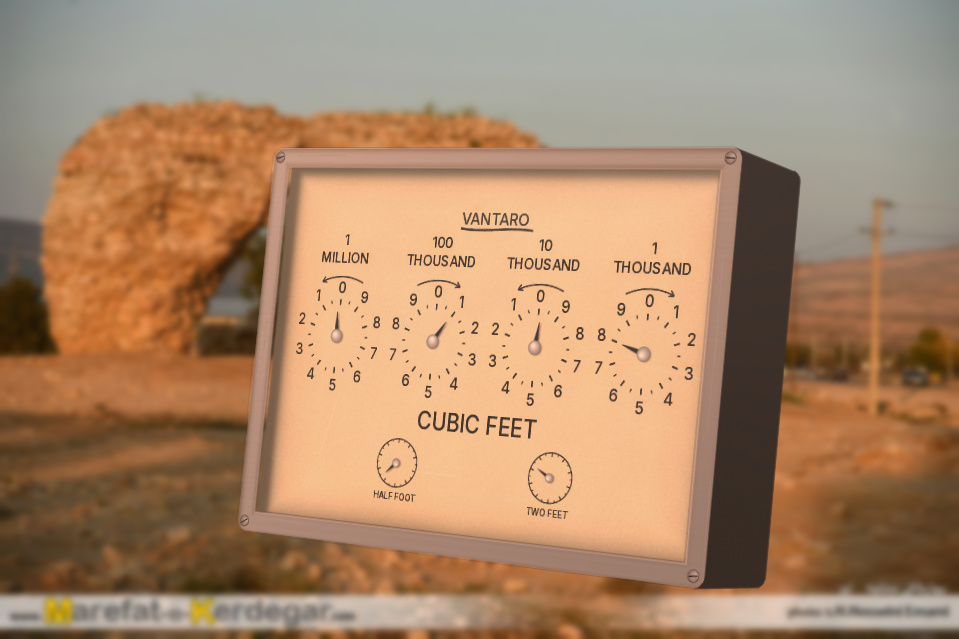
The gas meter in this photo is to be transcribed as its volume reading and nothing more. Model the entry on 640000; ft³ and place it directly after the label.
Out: 9800; ft³
